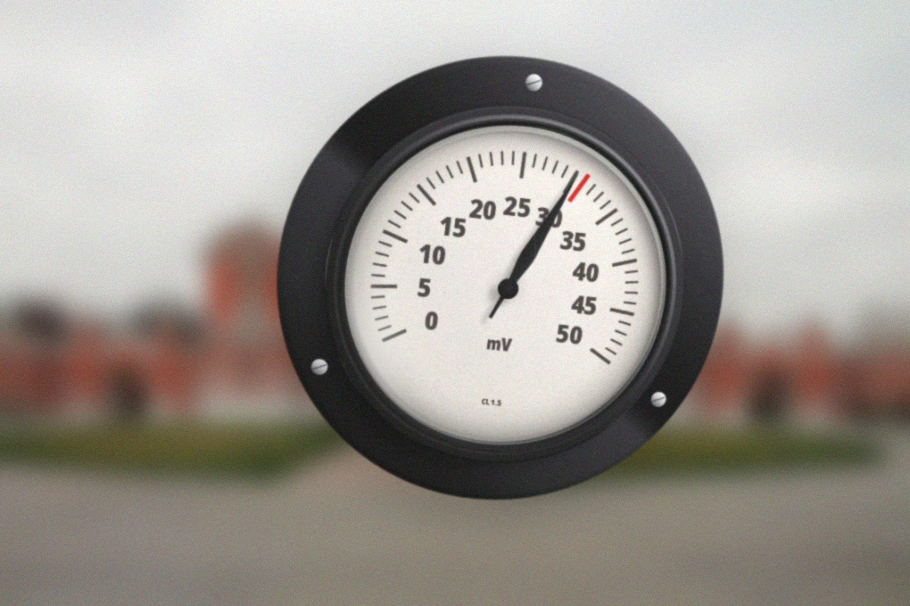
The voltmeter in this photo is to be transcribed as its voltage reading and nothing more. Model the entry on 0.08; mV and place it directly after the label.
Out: 30; mV
